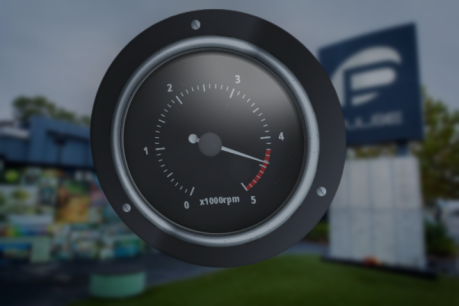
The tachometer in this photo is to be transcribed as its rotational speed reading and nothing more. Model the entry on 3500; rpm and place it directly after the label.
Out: 4400; rpm
